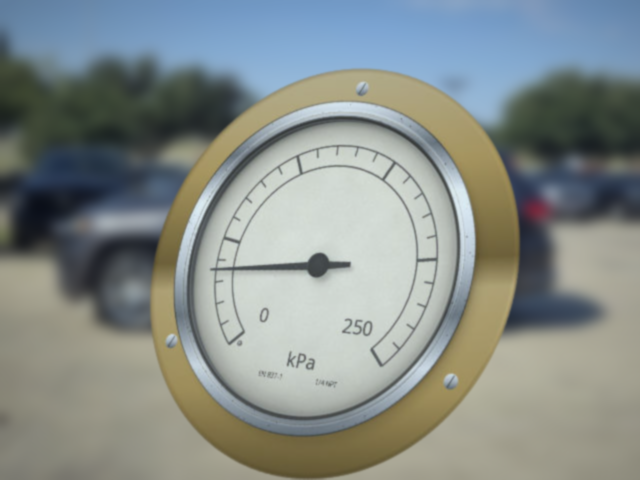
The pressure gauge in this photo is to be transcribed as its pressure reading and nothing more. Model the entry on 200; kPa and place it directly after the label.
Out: 35; kPa
